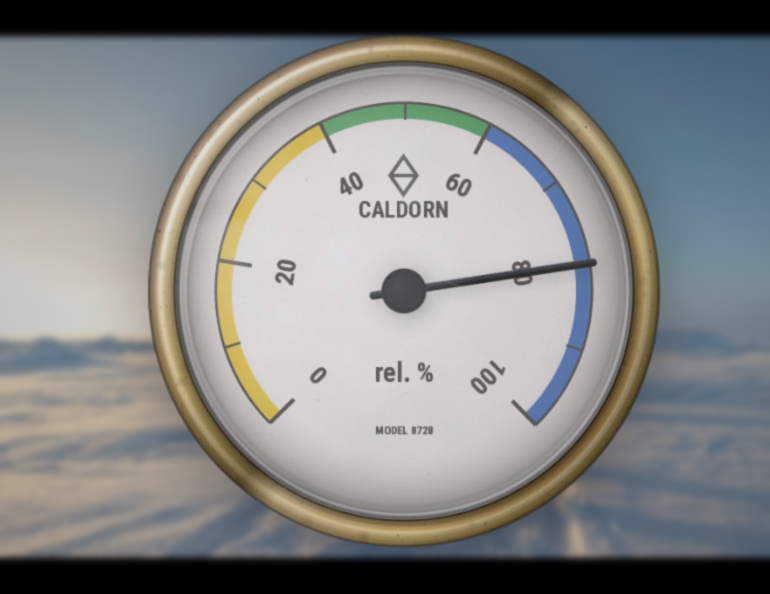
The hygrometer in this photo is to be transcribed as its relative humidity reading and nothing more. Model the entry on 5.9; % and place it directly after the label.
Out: 80; %
